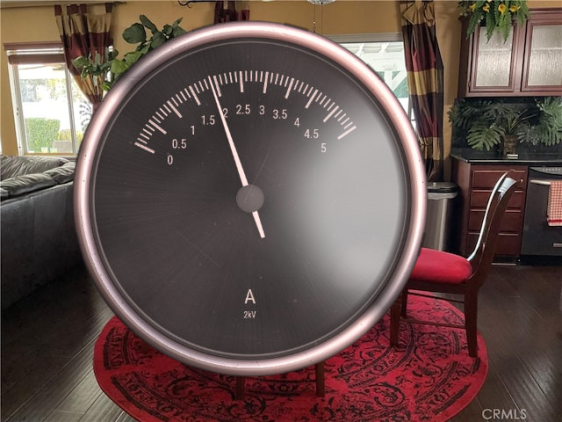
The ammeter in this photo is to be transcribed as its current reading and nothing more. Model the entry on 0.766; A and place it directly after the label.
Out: 1.9; A
